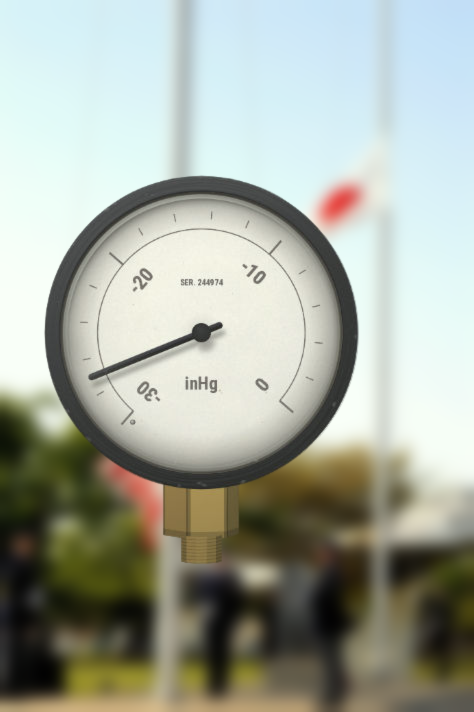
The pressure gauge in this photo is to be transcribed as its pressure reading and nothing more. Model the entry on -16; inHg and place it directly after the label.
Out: -27; inHg
